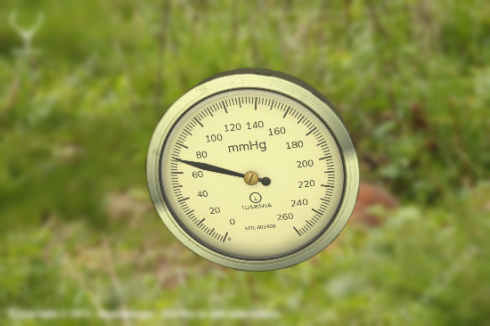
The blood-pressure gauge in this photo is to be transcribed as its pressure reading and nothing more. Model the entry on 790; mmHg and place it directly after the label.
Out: 70; mmHg
